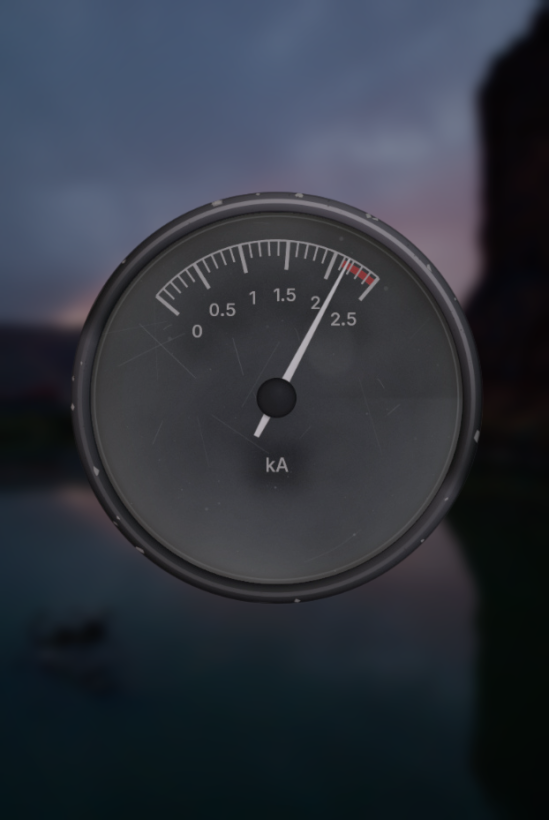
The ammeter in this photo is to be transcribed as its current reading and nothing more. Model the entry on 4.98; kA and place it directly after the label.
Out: 2.15; kA
